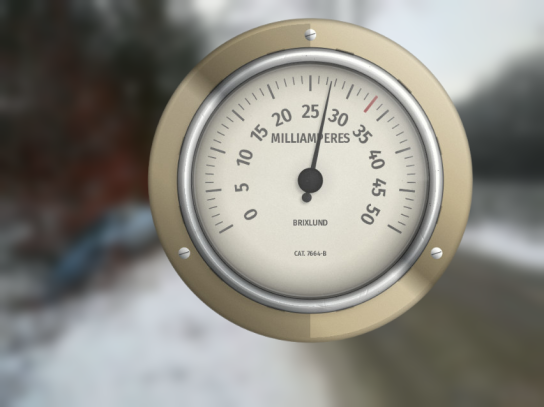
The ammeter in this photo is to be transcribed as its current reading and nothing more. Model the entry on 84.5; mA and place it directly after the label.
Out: 27.5; mA
